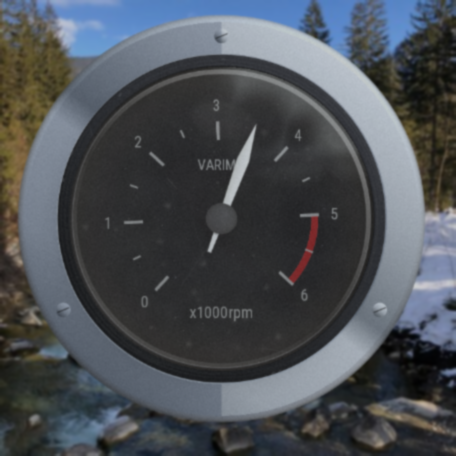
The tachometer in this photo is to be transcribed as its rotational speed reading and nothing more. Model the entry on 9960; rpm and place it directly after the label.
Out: 3500; rpm
